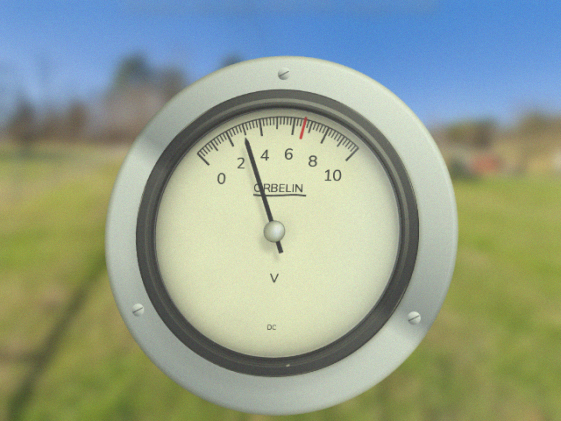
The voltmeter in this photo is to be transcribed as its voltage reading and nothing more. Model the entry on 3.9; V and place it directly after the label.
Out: 3; V
